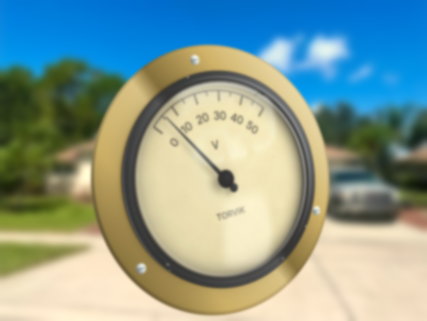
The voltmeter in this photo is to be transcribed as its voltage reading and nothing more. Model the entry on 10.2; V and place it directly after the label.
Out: 5; V
